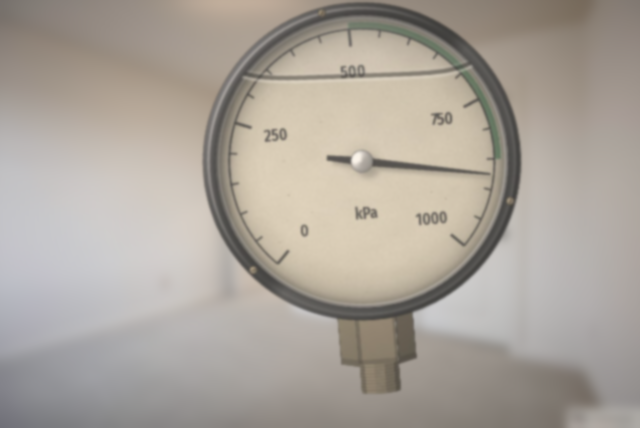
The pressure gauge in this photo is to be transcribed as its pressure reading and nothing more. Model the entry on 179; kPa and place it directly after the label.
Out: 875; kPa
